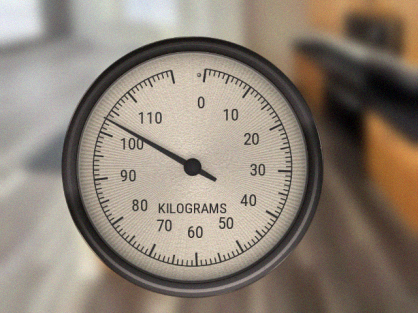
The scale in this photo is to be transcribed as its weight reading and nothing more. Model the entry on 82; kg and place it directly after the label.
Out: 103; kg
